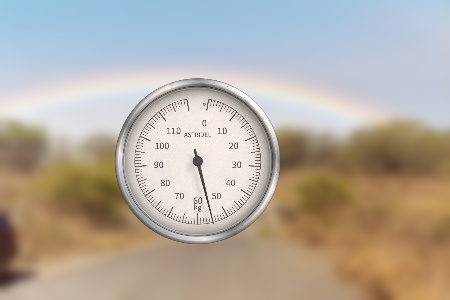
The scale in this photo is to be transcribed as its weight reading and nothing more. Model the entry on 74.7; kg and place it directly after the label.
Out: 55; kg
